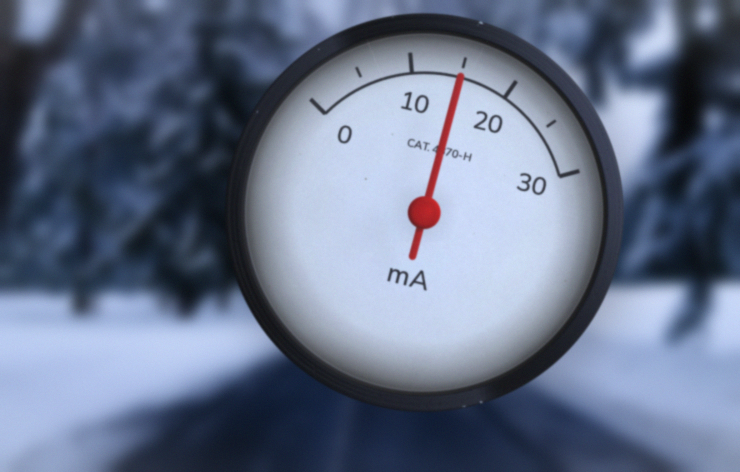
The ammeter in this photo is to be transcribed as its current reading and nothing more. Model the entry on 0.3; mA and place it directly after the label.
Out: 15; mA
